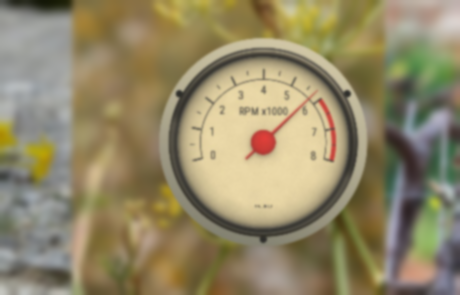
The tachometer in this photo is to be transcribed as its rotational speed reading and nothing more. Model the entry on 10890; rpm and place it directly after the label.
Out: 5750; rpm
